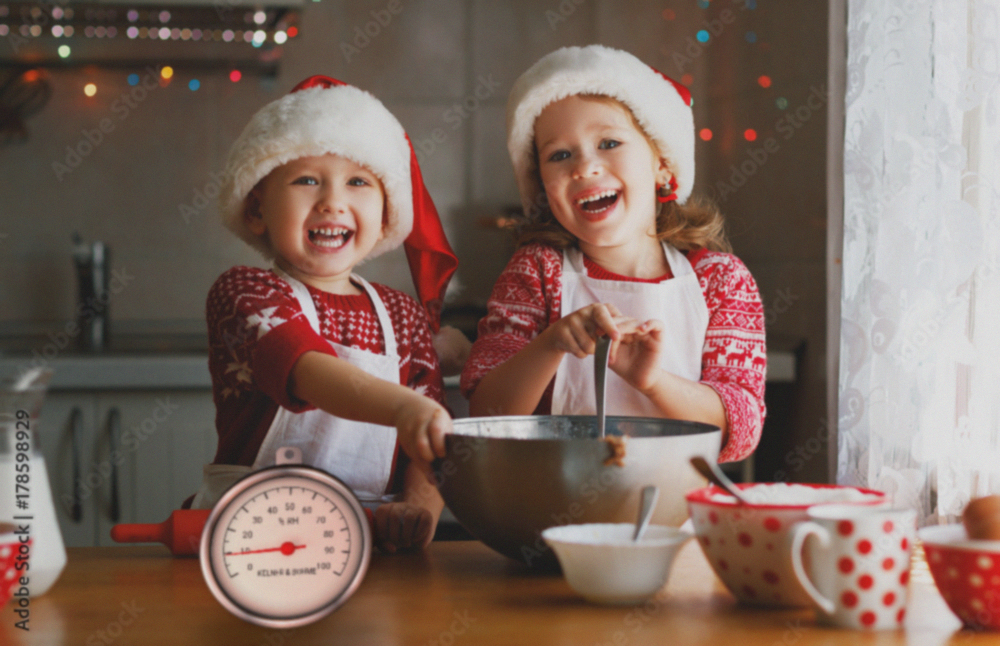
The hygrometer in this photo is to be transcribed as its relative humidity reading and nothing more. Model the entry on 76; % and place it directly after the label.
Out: 10; %
